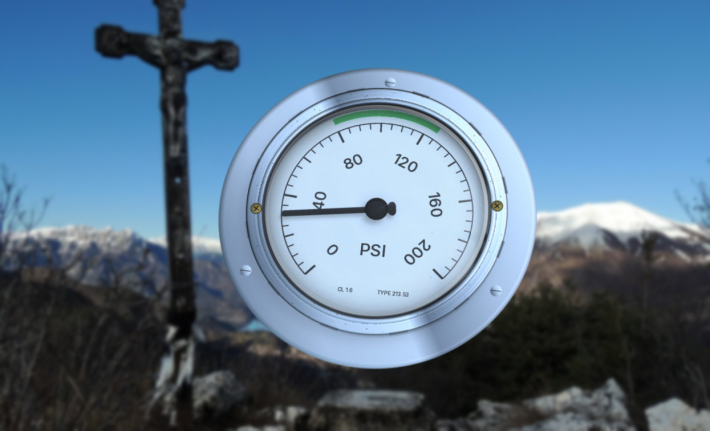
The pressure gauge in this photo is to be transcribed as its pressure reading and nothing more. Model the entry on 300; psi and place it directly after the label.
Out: 30; psi
